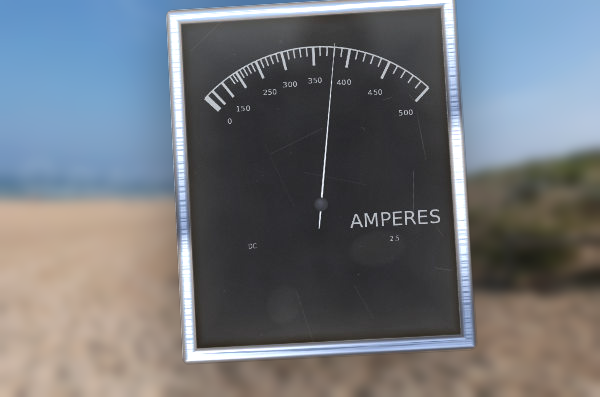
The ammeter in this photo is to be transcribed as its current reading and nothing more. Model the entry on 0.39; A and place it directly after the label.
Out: 380; A
